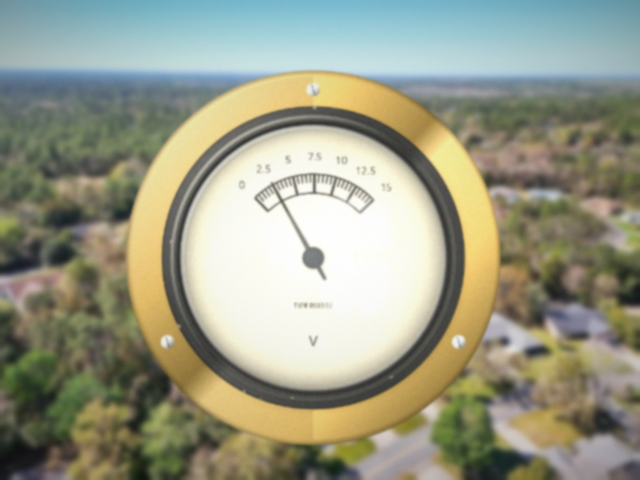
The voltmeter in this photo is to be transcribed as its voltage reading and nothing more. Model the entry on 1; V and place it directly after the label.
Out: 2.5; V
